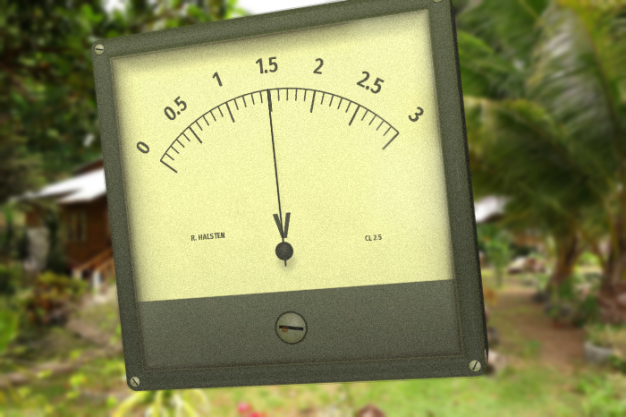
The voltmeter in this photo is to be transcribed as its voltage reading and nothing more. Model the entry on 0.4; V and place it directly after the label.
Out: 1.5; V
